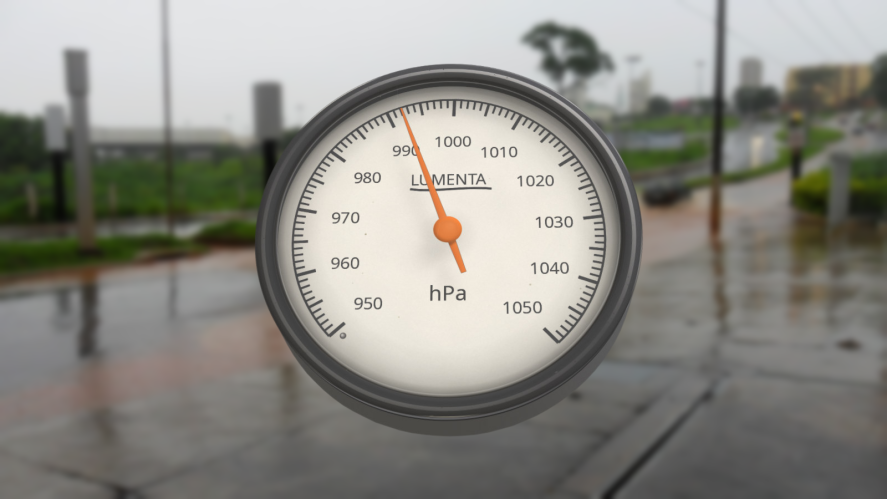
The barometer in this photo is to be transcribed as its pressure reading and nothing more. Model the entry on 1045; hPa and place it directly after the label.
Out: 992; hPa
